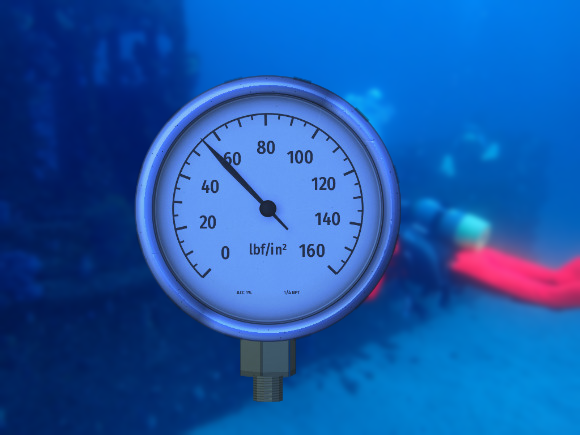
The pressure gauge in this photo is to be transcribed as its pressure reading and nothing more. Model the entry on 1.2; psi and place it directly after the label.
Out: 55; psi
